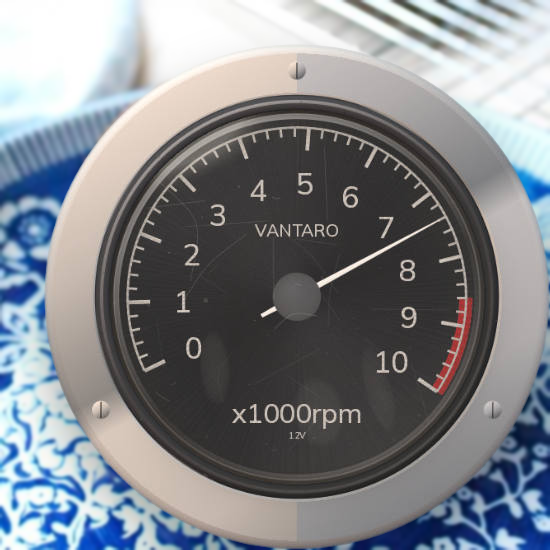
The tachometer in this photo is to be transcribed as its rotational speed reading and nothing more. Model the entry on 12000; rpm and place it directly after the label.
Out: 7400; rpm
